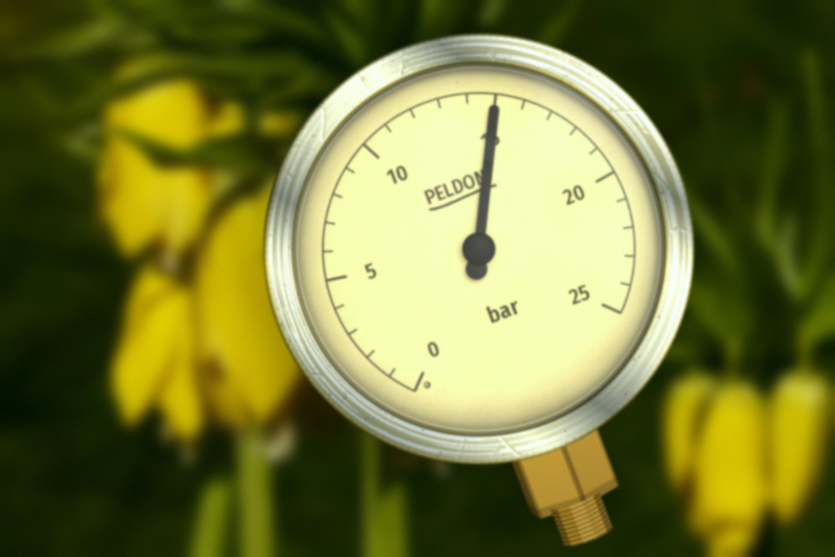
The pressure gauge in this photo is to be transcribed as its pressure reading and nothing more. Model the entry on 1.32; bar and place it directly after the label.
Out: 15; bar
